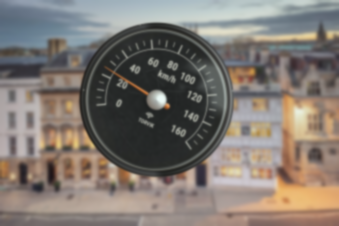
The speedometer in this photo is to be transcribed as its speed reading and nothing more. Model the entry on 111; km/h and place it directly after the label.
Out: 25; km/h
